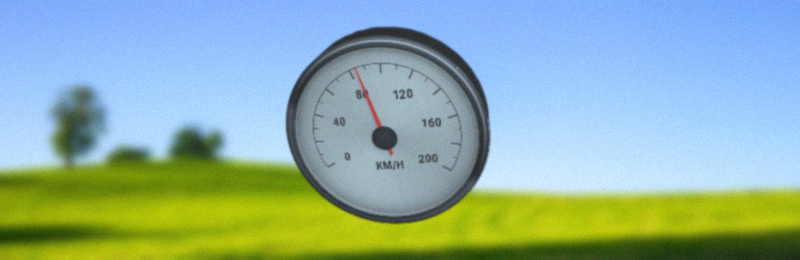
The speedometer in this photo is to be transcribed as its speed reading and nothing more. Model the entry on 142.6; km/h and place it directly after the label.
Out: 85; km/h
